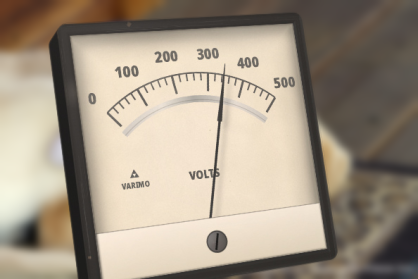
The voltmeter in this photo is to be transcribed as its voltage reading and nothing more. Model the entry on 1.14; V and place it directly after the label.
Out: 340; V
